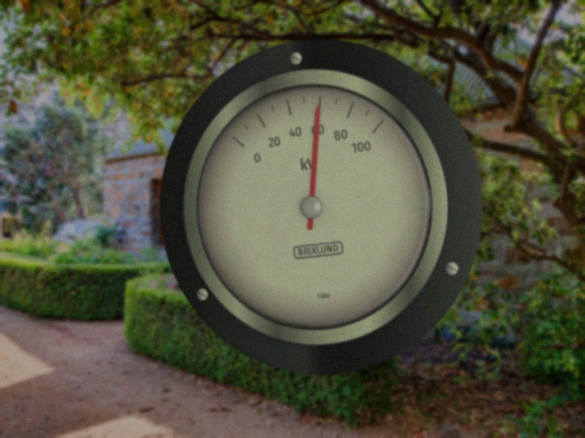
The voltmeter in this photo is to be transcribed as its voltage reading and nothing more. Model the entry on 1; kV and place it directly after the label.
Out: 60; kV
